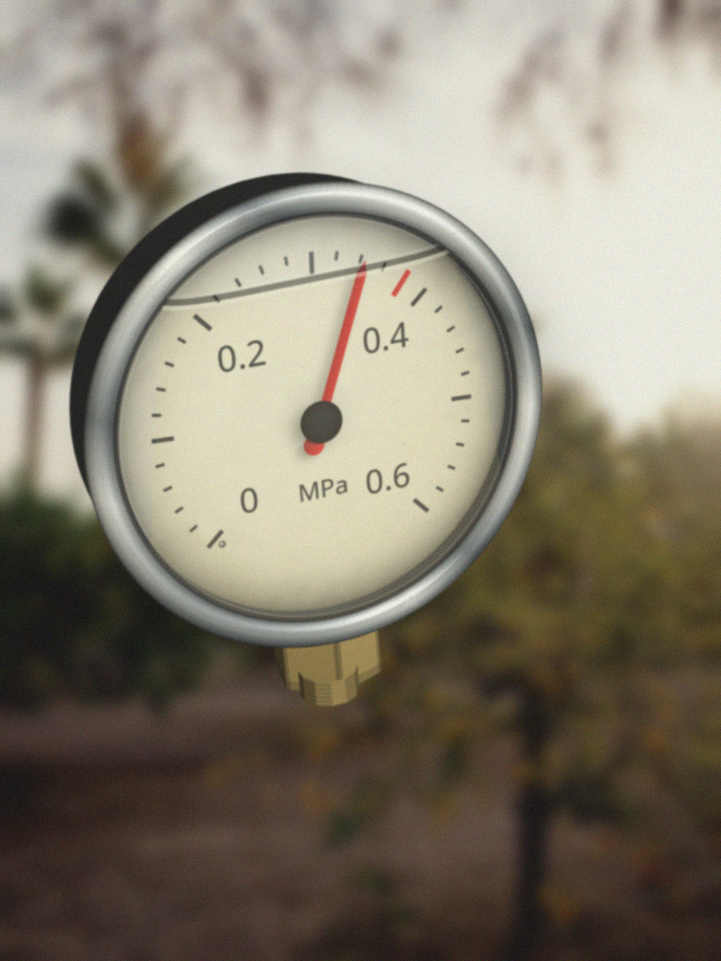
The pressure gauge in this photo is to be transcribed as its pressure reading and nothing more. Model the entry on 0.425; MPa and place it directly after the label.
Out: 0.34; MPa
